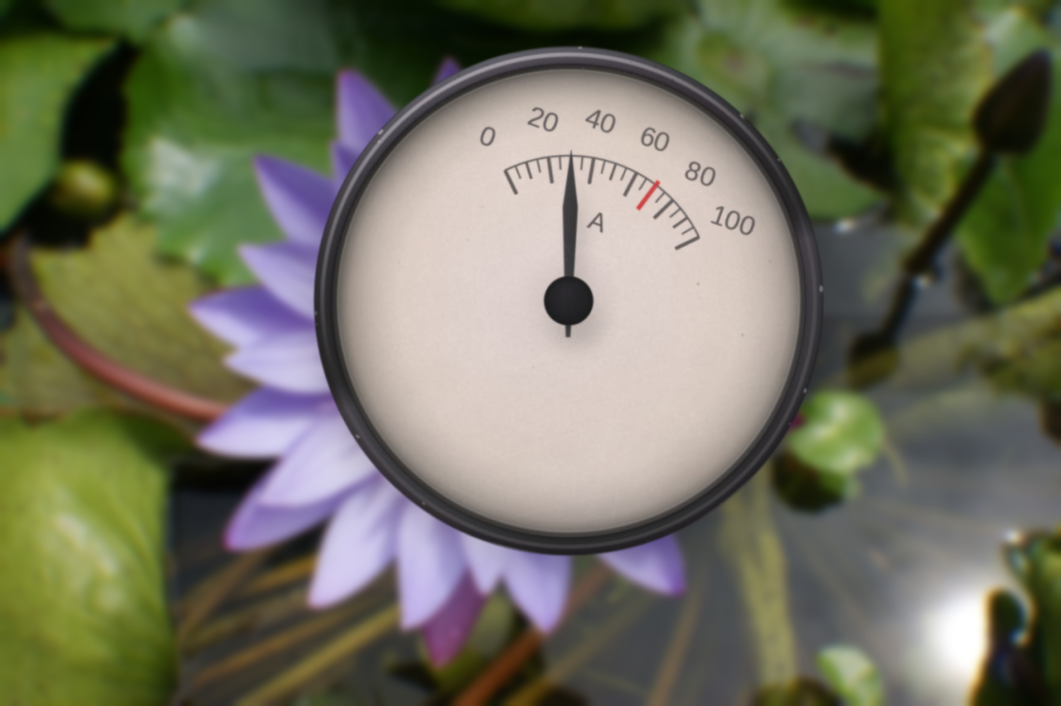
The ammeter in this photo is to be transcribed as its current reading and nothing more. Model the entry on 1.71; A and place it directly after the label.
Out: 30; A
